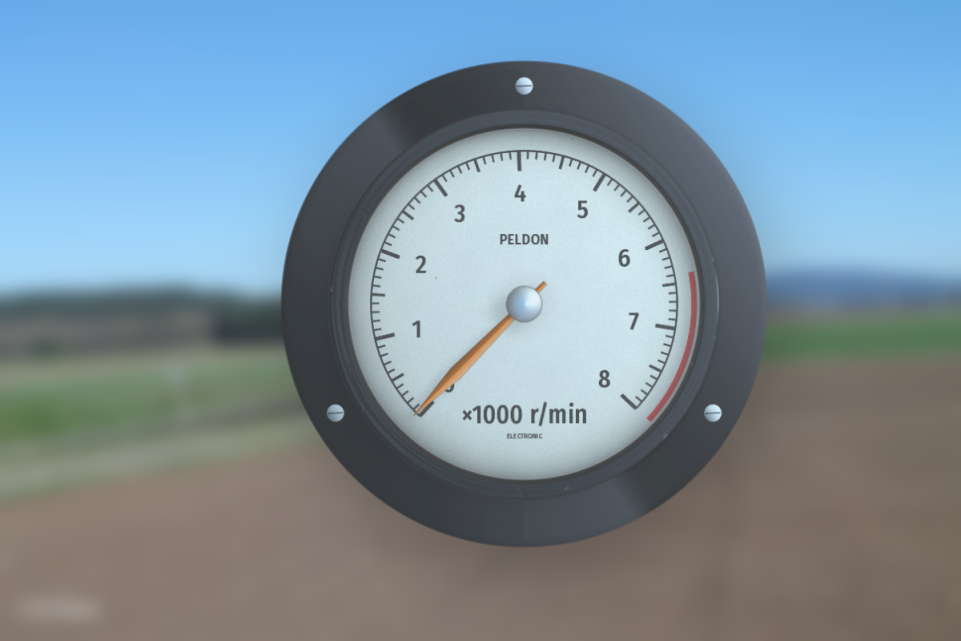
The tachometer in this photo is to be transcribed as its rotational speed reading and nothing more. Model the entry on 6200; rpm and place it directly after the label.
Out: 50; rpm
